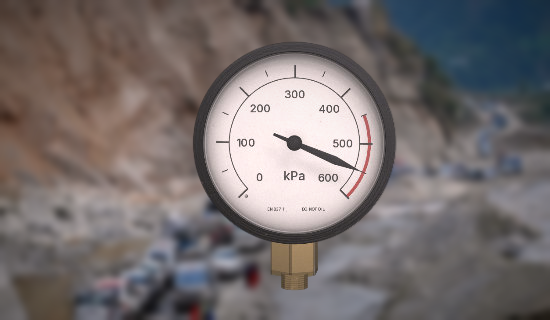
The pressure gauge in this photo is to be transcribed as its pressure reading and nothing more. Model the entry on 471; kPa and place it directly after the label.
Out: 550; kPa
